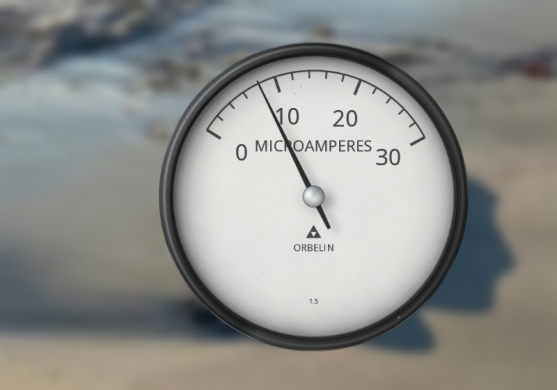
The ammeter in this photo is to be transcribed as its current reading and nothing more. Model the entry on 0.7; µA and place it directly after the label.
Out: 8; µA
